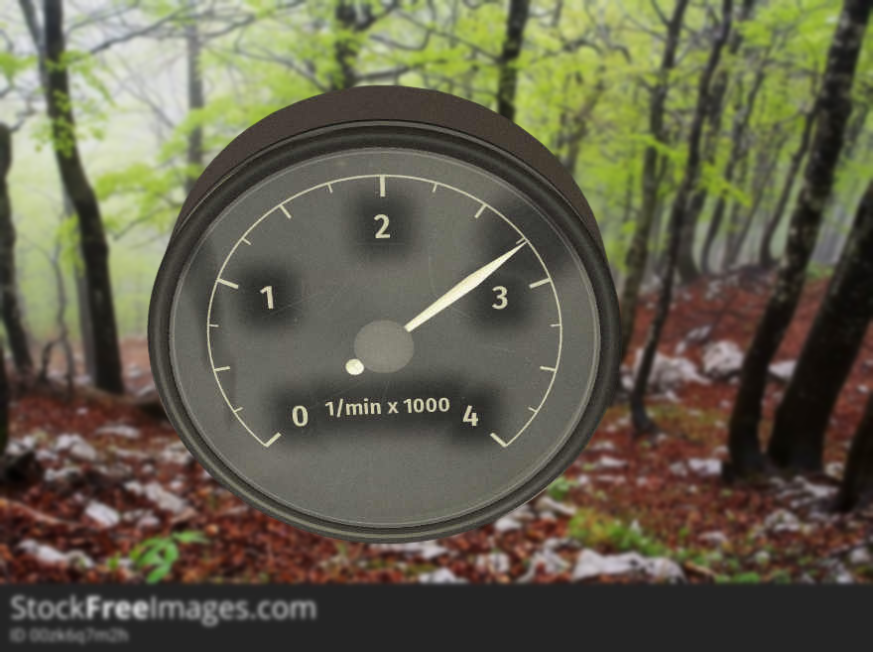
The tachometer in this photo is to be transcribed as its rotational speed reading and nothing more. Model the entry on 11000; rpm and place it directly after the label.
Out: 2750; rpm
